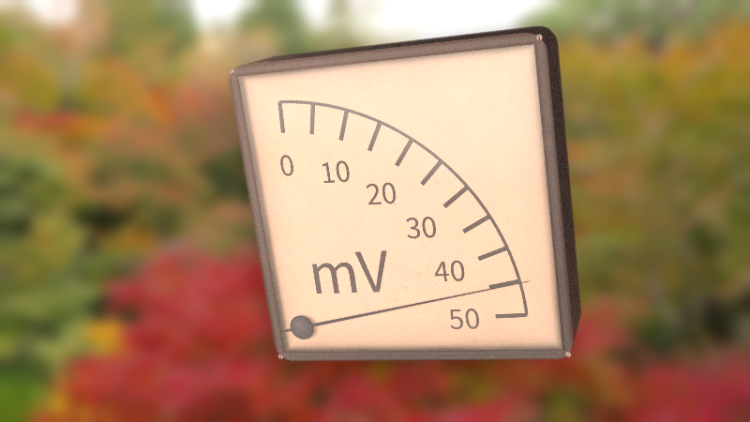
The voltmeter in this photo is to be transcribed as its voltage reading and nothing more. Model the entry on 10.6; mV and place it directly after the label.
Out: 45; mV
